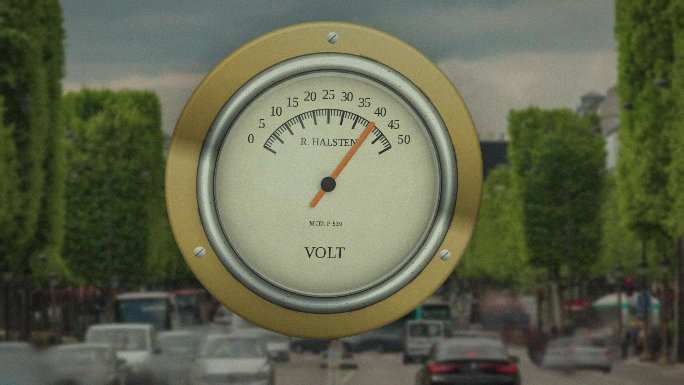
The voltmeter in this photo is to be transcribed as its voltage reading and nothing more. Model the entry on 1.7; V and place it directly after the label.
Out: 40; V
